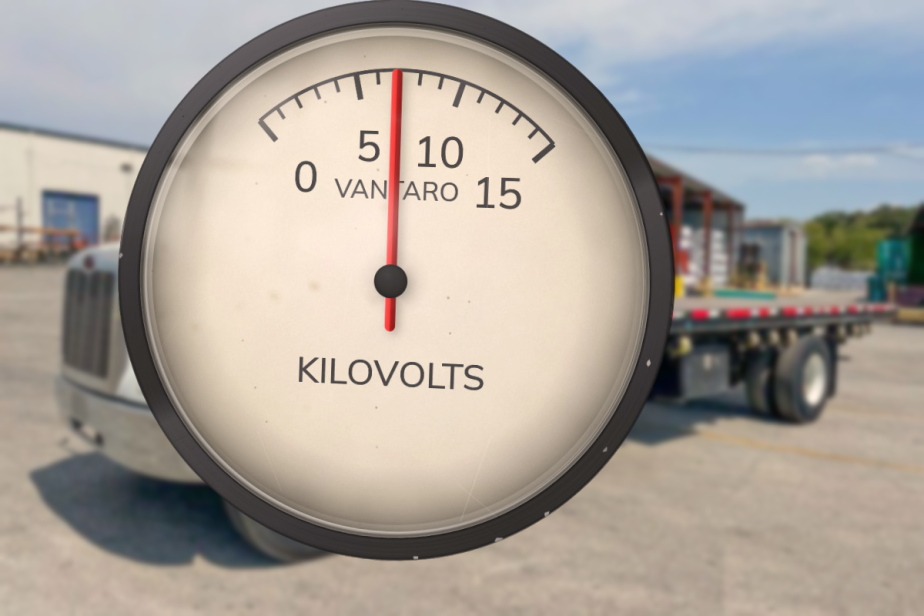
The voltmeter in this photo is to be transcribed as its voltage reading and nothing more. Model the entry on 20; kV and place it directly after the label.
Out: 7; kV
